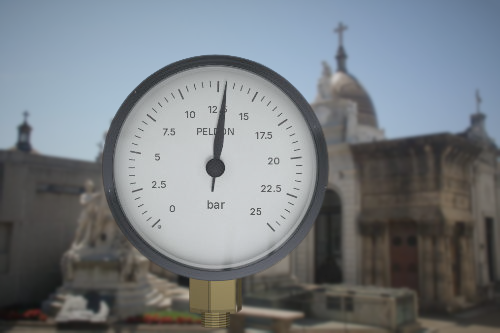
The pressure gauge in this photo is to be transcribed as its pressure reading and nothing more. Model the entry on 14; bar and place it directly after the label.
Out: 13; bar
